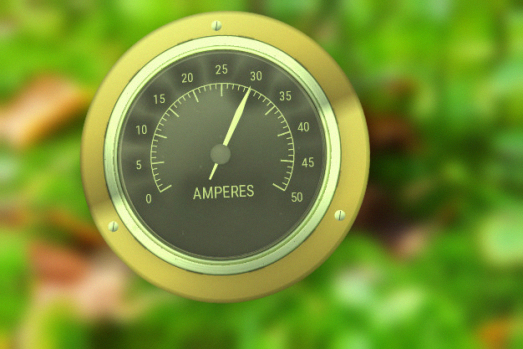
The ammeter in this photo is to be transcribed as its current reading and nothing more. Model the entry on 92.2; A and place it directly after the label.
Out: 30; A
